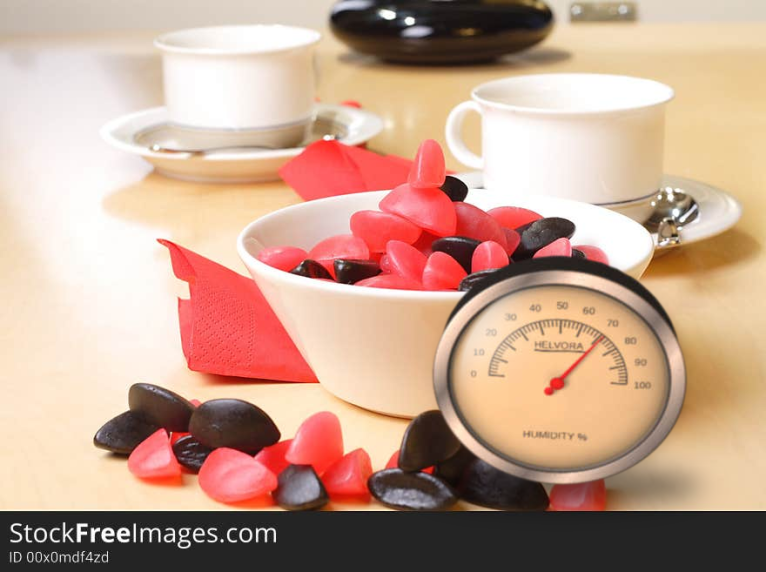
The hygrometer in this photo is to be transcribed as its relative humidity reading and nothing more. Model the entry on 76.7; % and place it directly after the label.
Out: 70; %
